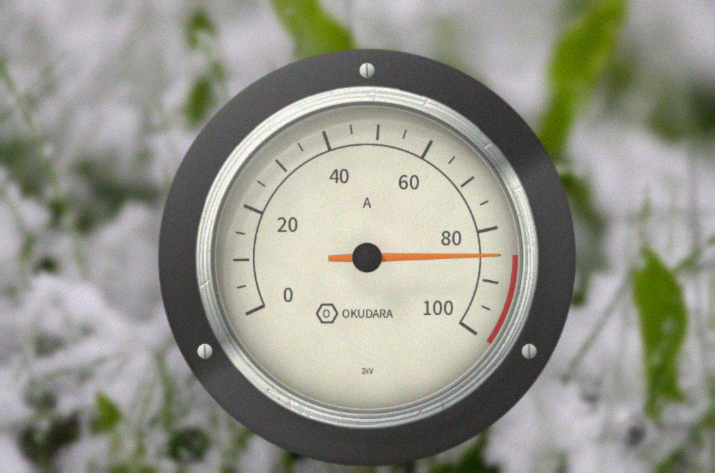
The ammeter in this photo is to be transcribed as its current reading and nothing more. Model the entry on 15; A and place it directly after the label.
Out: 85; A
